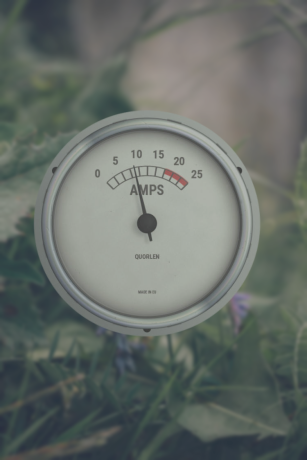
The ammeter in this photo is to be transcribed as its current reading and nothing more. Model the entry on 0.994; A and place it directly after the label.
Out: 8.75; A
